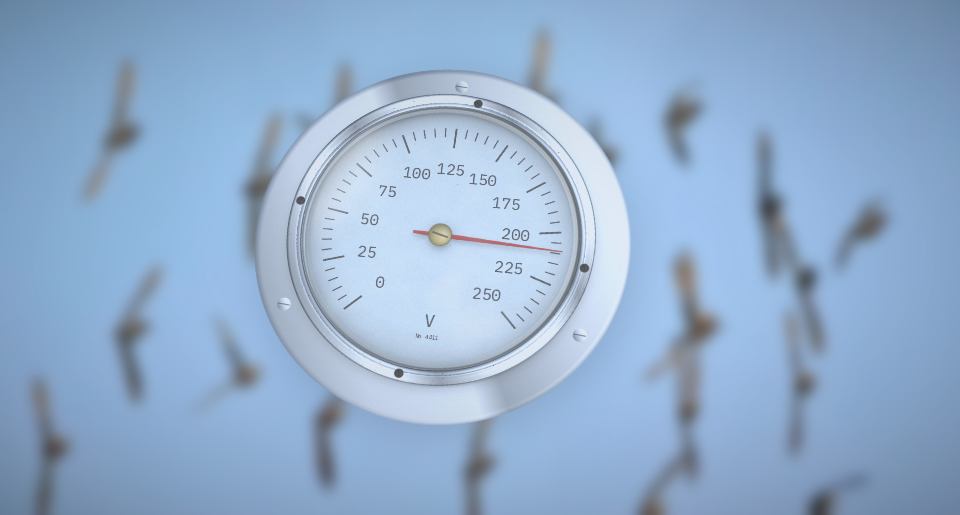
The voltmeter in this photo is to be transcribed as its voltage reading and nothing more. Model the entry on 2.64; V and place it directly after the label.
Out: 210; V
